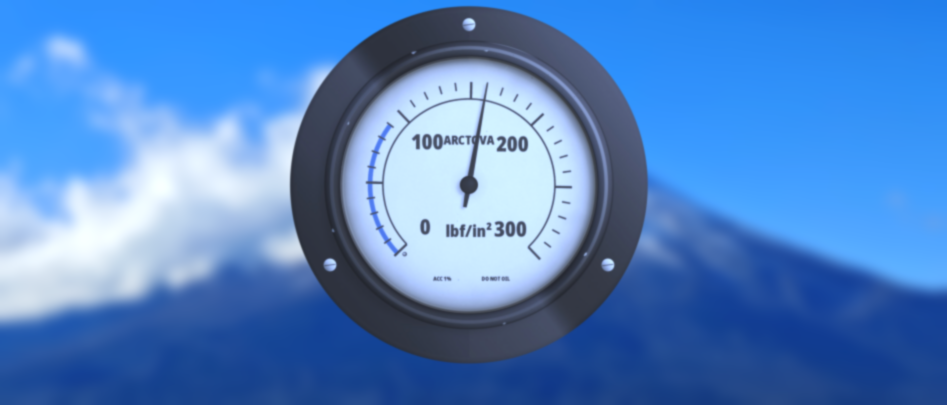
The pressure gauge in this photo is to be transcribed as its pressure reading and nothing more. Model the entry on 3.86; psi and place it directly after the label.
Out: 160; psi
